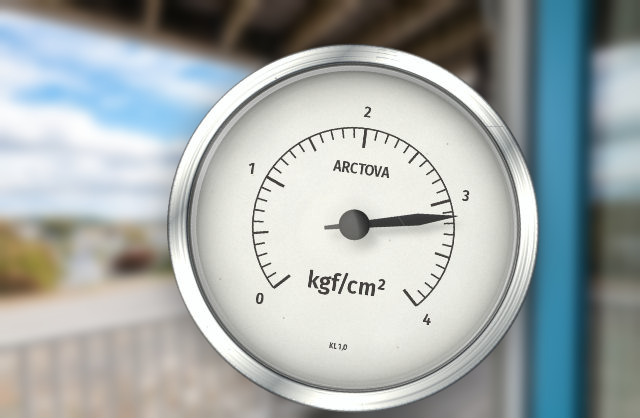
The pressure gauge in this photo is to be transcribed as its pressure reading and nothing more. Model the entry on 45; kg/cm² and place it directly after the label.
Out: 3.15; kg/cm²
